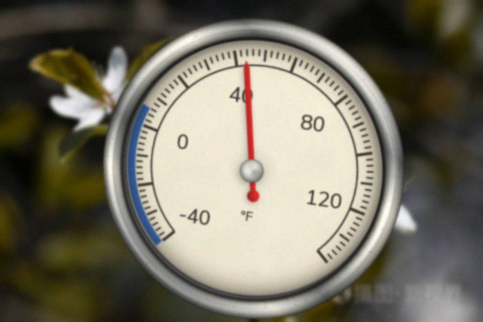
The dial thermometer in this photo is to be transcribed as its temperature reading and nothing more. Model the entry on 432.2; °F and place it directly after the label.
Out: 44; °F
